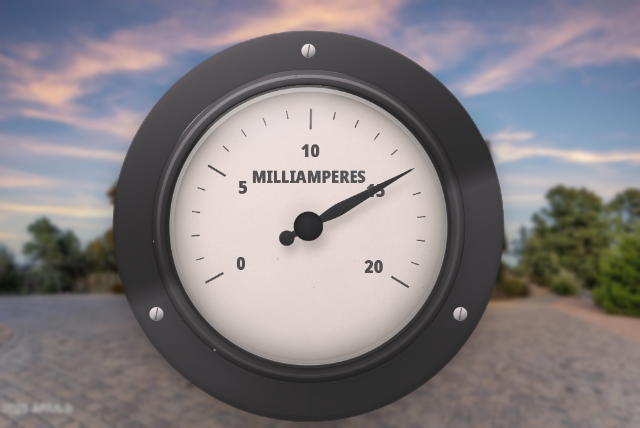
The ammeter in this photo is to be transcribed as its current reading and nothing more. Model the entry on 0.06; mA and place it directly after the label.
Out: 15; mA
